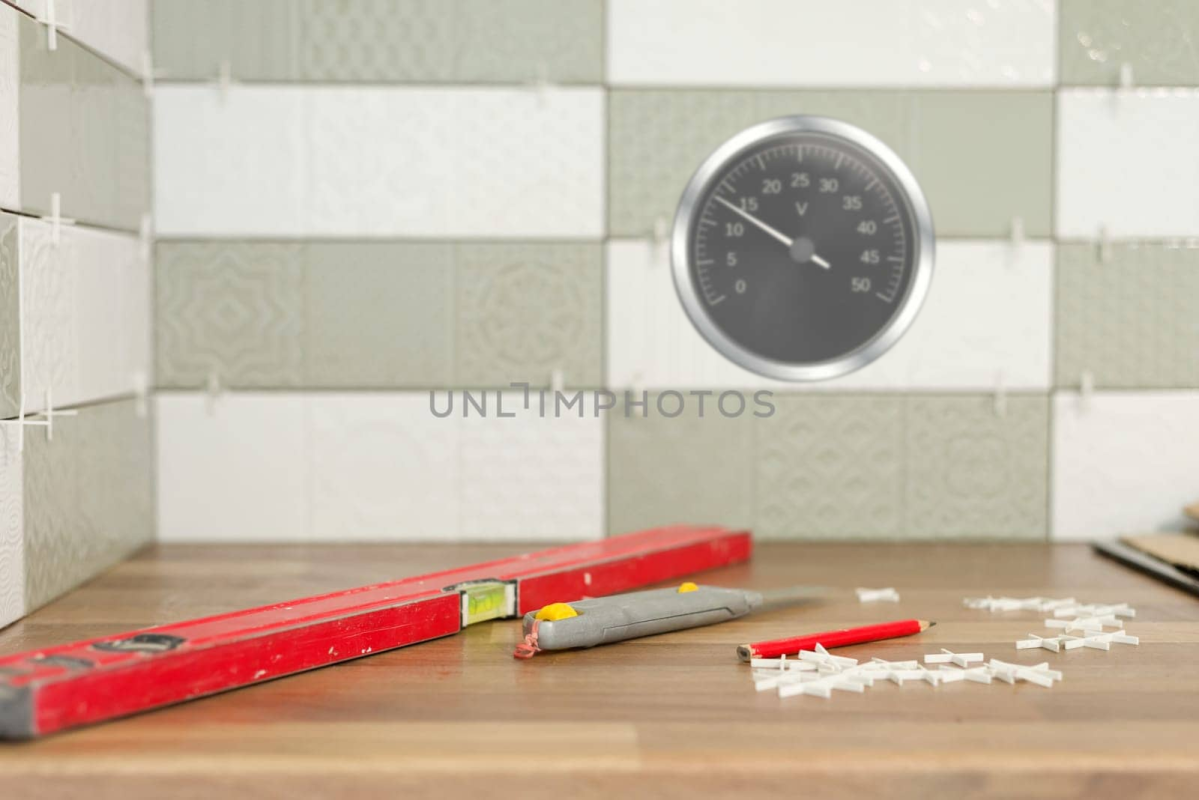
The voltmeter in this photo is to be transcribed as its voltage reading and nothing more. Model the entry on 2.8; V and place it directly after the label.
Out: 13; V
